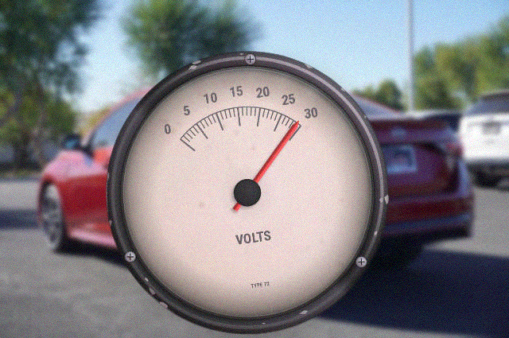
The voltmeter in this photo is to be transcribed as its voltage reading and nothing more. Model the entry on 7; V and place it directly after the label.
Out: 29; V
